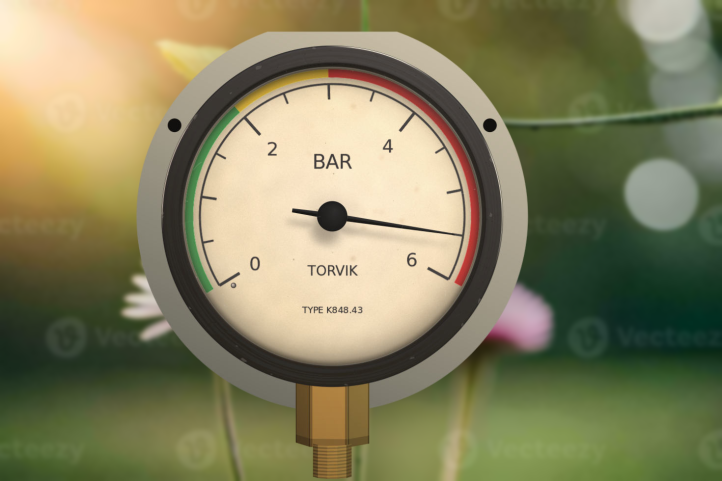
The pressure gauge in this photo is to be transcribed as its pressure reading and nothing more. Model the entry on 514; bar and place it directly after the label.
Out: 5.5; bar
